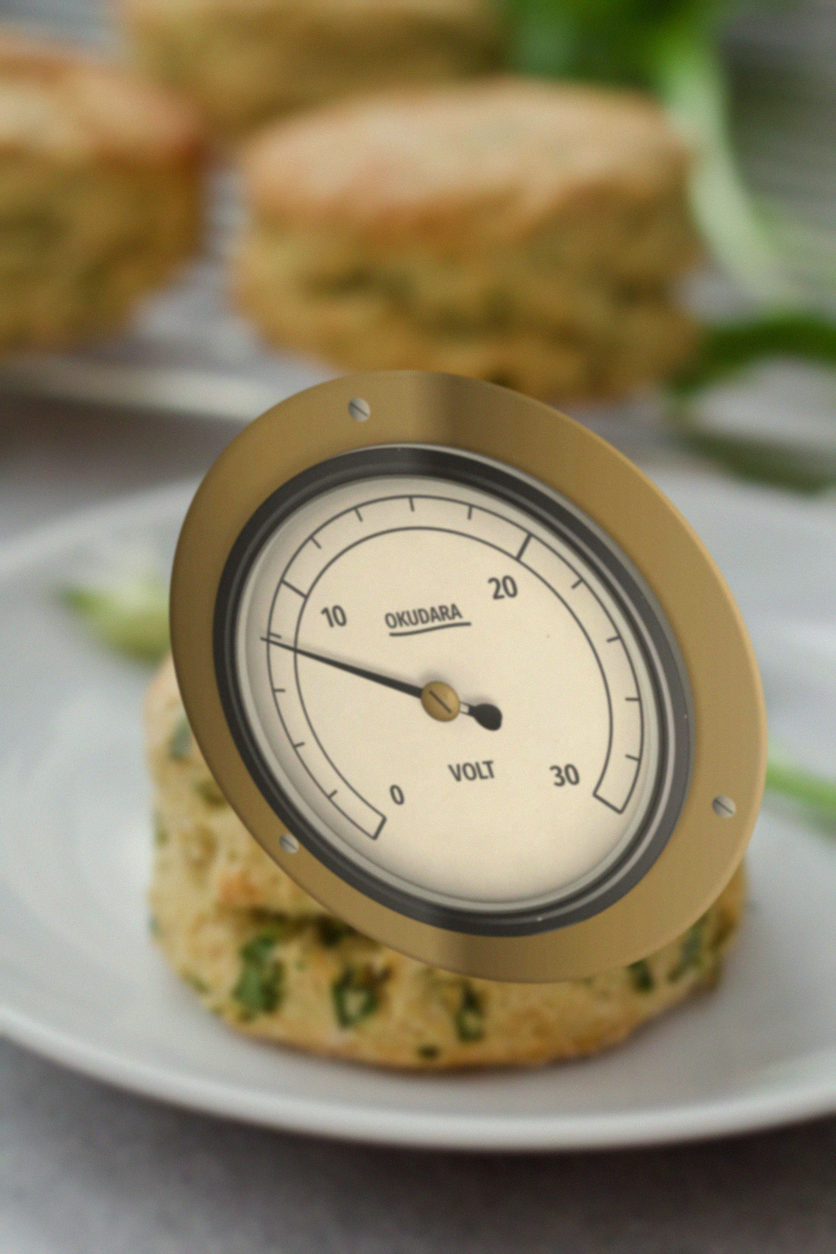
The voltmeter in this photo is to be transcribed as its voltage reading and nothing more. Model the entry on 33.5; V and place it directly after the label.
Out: 8; V
